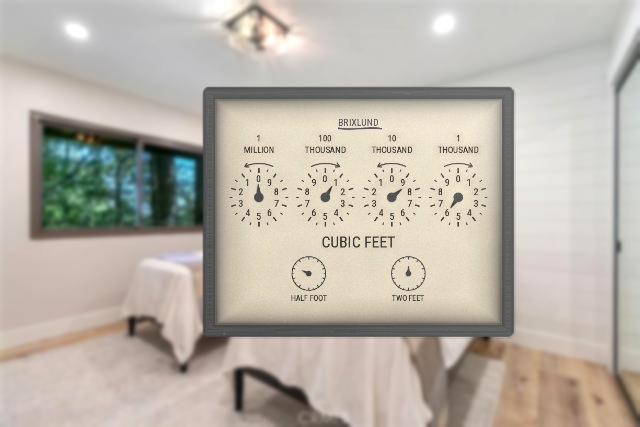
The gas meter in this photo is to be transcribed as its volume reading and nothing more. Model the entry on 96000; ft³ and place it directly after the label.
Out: 8600; ft³
